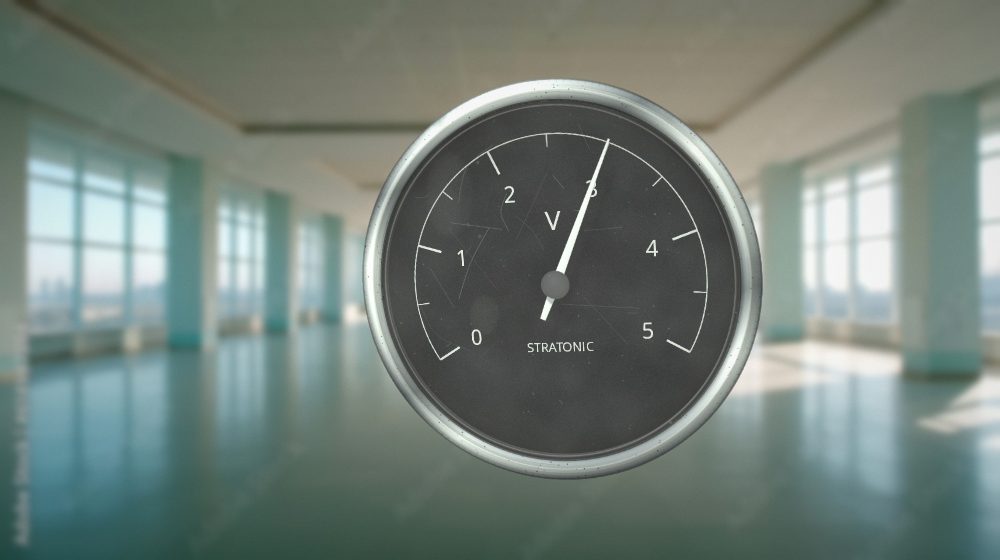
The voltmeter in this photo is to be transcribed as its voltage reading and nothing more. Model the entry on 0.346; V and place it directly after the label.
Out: 3; V
